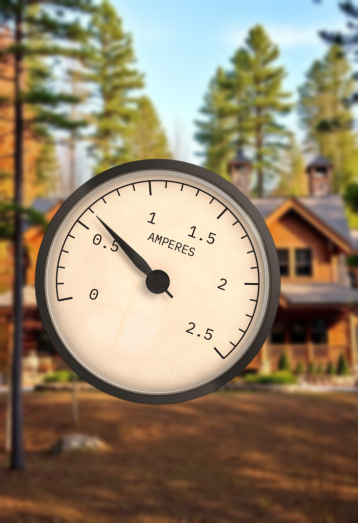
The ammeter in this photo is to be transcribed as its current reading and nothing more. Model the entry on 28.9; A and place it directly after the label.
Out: 0.6; A
